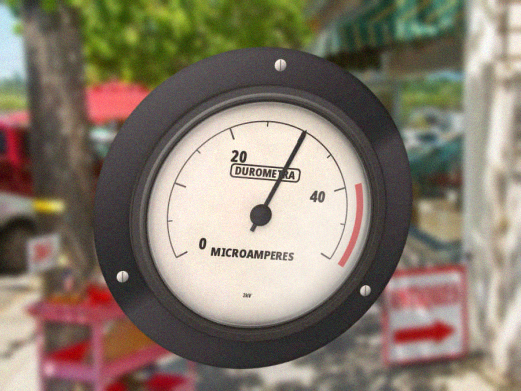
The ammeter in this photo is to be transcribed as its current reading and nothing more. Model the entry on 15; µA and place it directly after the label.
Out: 30; µA
